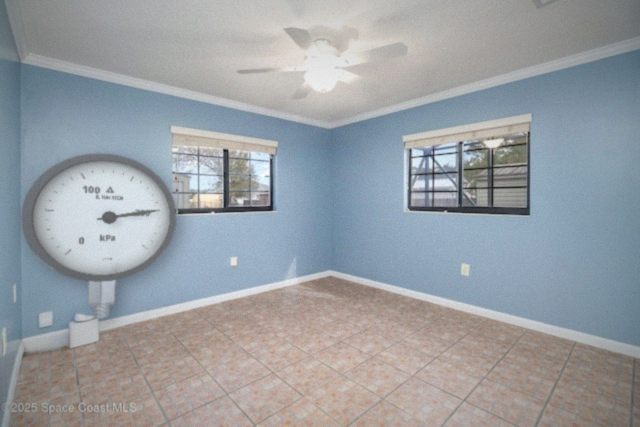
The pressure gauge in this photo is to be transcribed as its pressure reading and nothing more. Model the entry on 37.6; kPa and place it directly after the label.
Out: 200; kPa
